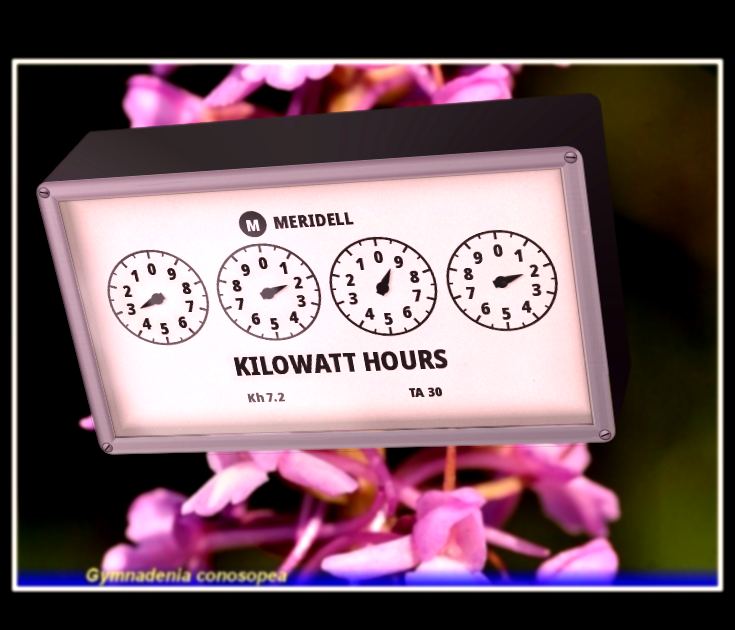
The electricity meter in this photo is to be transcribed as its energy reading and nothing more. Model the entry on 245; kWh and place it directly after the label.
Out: 3192; kWh
